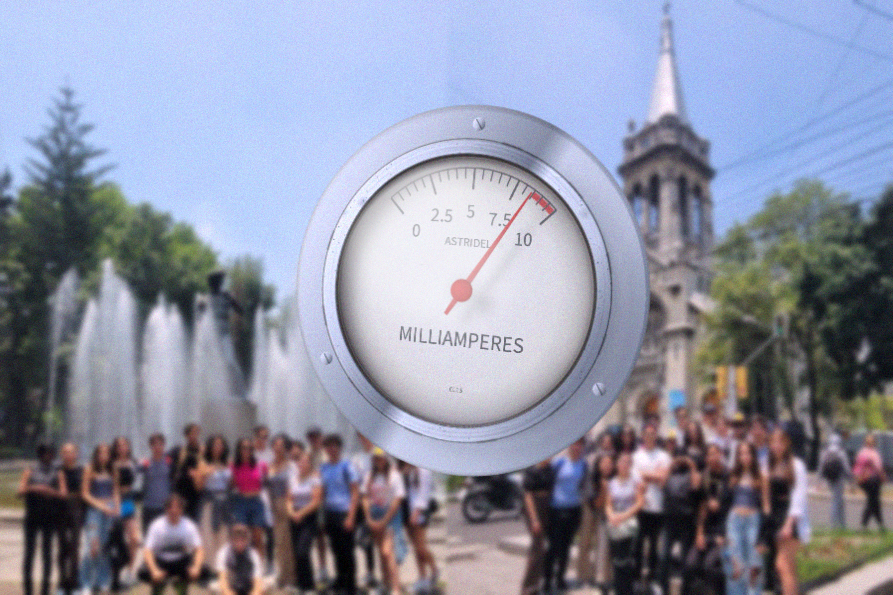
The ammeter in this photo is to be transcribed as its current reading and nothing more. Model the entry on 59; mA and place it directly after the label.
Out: 8.5; mA
